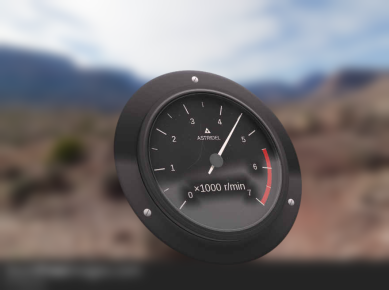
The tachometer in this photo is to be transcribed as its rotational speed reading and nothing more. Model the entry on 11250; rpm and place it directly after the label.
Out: 4500; rpm
